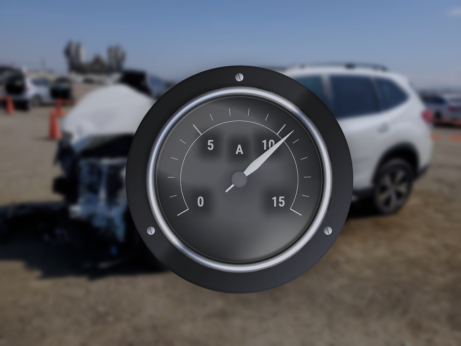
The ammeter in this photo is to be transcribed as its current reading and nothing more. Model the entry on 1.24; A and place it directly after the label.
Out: 10.5; A
